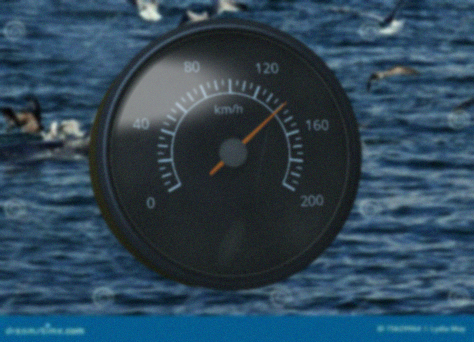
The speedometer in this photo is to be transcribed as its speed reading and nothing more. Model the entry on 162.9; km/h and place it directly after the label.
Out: 140; km/h
